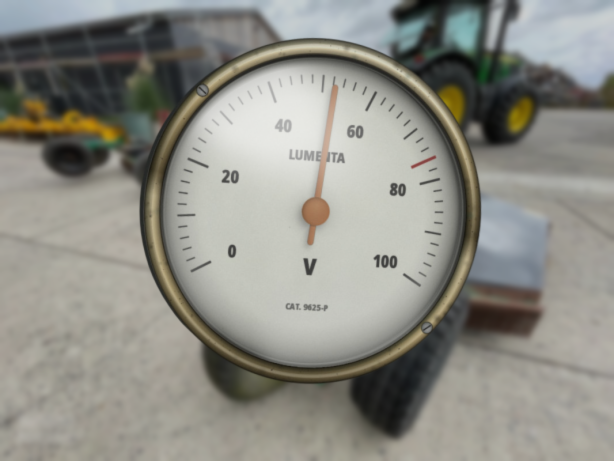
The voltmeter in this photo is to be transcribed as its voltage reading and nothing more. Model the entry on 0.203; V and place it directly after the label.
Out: 52; V
